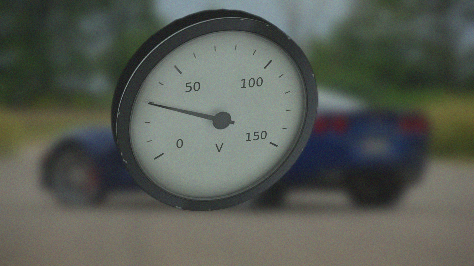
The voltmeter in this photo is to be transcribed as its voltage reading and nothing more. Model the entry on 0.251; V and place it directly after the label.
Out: 30; V
